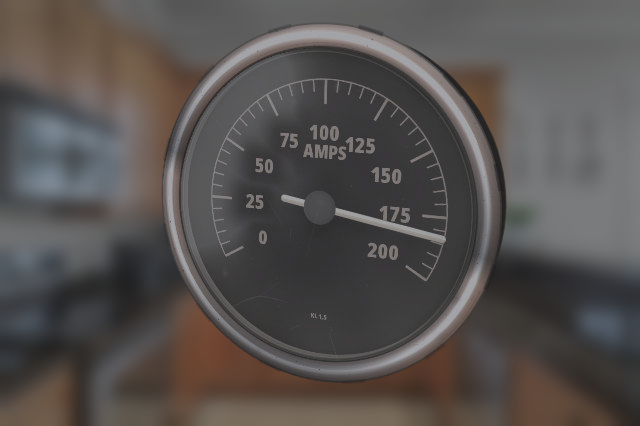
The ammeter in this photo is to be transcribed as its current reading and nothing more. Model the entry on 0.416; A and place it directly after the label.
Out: 182.5; A
